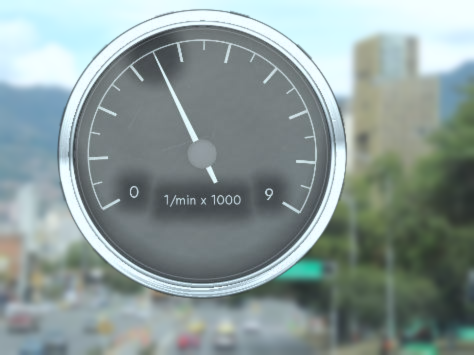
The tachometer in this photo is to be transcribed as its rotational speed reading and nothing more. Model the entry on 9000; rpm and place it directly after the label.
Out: 3500; rpm
